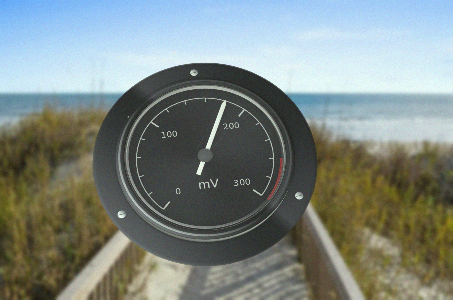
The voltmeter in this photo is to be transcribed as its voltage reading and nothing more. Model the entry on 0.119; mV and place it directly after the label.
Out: 180; mV
